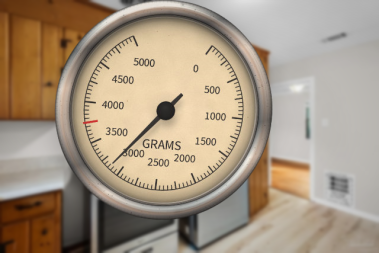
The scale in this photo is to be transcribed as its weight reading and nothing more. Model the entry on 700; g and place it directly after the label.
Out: 3150; g
